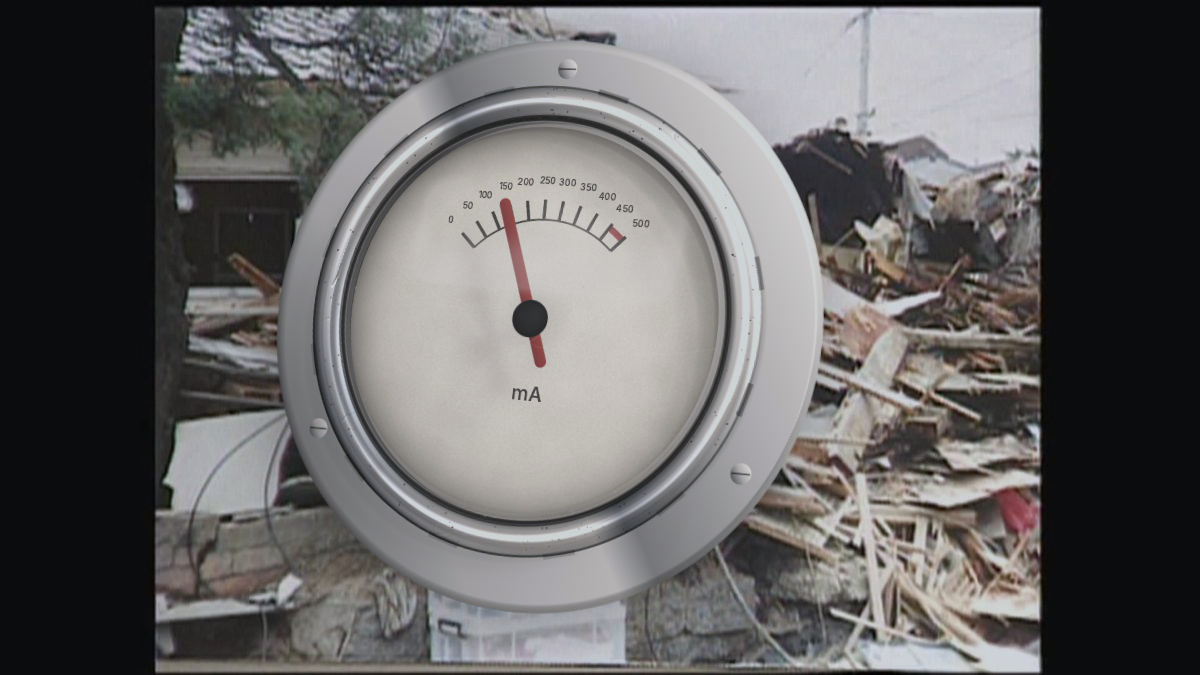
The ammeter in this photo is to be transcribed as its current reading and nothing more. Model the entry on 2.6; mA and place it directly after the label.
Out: 150; mA
